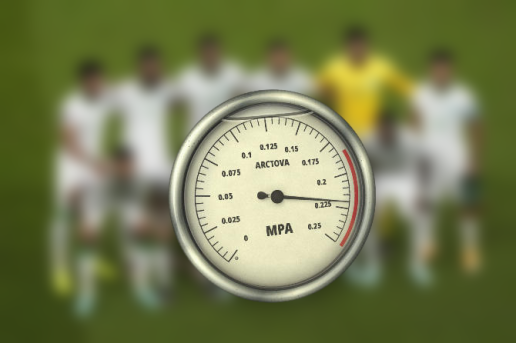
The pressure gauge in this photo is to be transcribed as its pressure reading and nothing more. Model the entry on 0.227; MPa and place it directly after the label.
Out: 0.22; MPa
